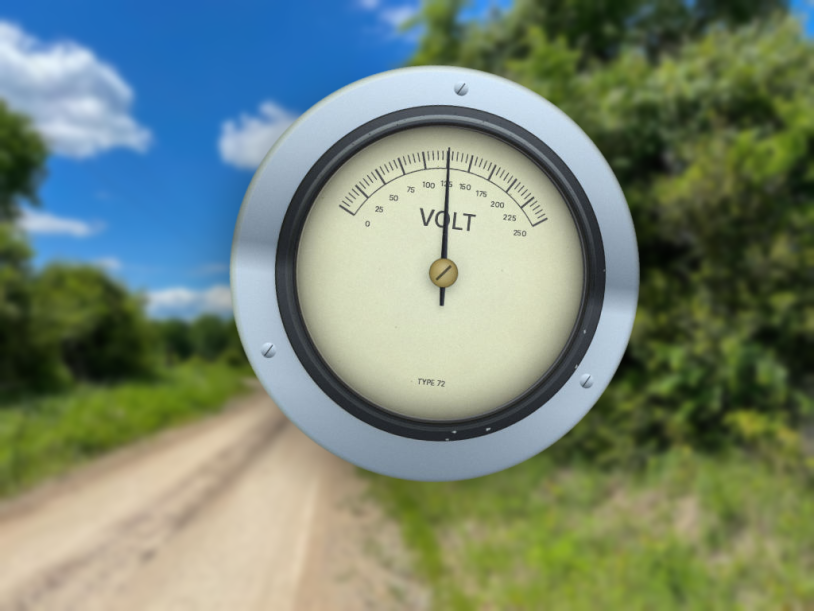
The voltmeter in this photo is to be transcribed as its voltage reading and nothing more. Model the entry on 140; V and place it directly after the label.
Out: 125; V
